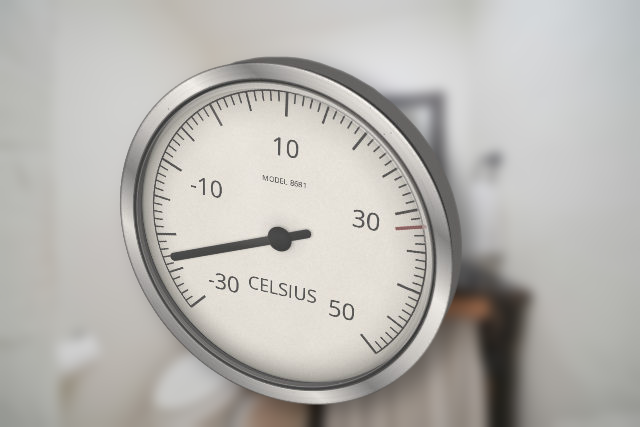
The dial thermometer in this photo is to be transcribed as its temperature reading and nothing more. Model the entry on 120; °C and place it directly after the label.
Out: -23; °C
